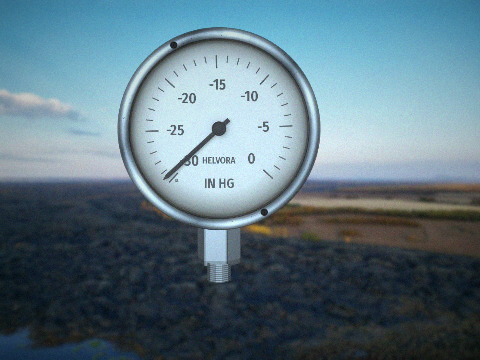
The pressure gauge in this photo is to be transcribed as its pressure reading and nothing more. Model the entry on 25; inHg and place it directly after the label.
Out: -29.5; inHg
